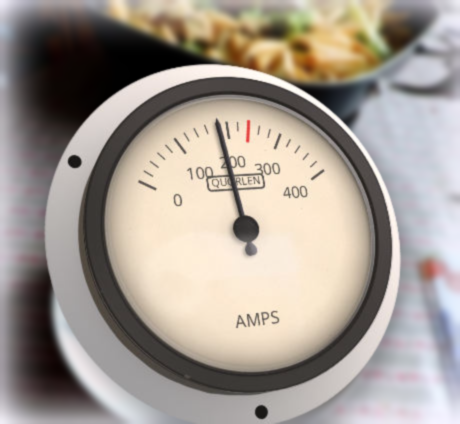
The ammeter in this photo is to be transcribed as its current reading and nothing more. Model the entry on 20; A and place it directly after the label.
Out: 180; A
